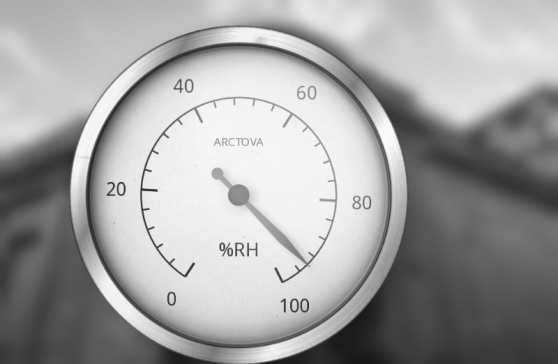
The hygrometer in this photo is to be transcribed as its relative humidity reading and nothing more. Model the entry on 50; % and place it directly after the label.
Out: 94; %
